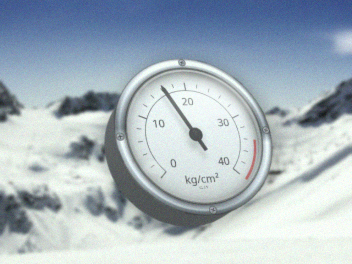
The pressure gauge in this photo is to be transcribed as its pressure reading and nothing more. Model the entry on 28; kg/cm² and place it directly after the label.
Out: 16; kg/cm²
